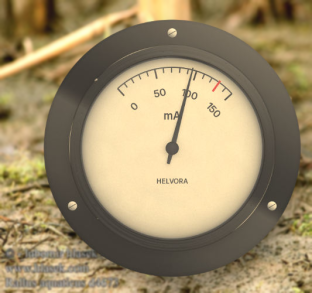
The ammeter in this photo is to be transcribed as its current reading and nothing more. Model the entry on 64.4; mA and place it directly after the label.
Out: 95; mA
